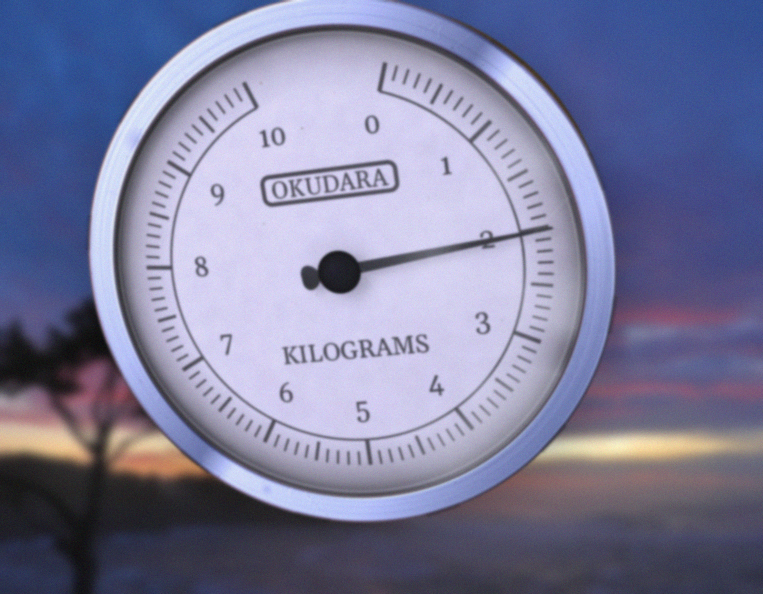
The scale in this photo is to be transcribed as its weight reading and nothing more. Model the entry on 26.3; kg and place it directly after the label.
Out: 2; kg
